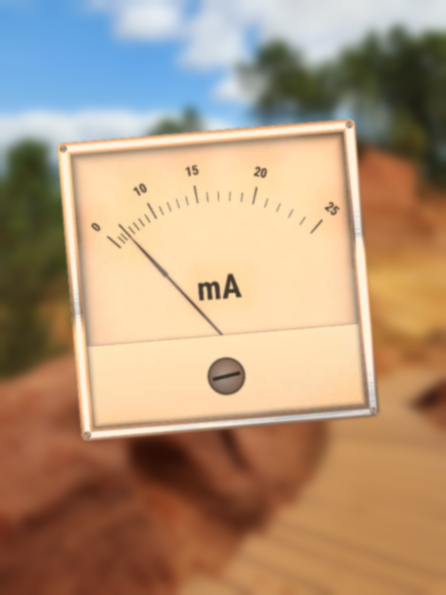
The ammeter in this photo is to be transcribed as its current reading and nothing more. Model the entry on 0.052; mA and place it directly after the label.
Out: 5; mA
